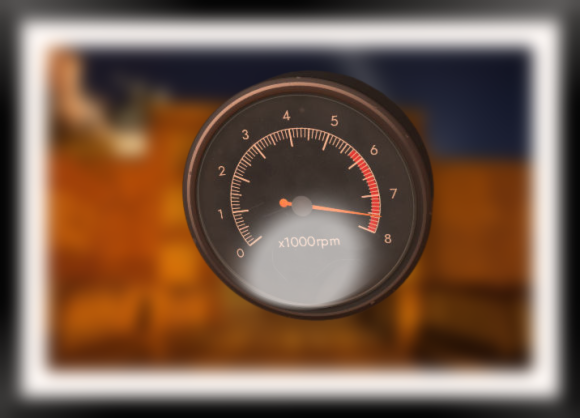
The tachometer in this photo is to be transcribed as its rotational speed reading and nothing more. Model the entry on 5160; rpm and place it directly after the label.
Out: 7500; rpm
